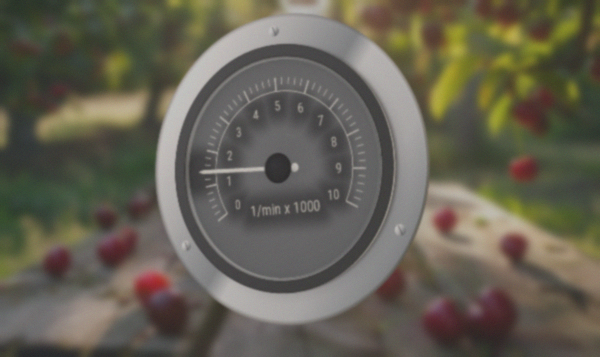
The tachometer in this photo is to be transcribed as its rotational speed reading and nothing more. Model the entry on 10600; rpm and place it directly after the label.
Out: 1400; rpm
